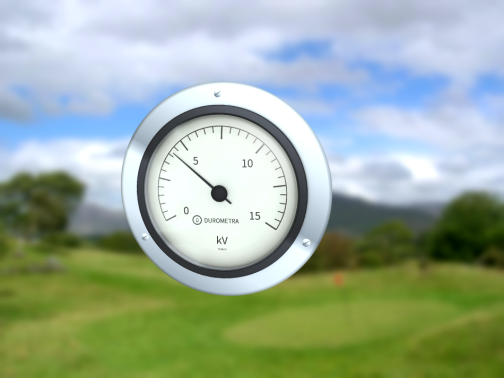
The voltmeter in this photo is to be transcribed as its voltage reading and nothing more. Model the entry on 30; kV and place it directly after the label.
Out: 4.25; kV
